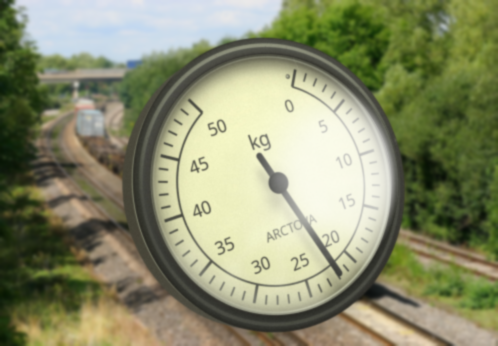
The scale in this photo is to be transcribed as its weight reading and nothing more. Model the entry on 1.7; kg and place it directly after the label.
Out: 22; kg
